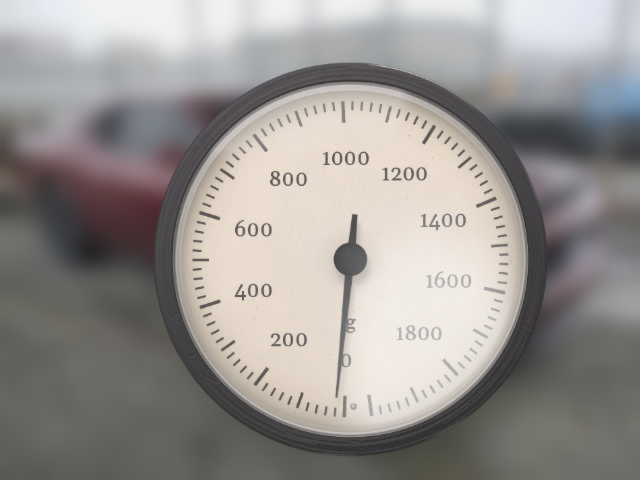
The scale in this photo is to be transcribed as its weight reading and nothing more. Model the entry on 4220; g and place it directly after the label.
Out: 20; g
